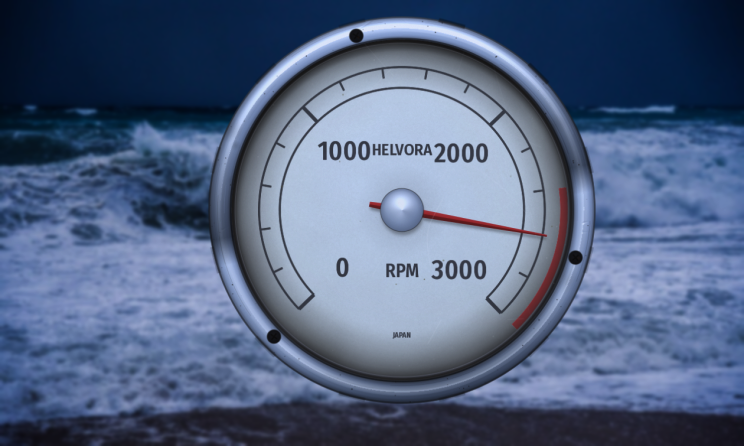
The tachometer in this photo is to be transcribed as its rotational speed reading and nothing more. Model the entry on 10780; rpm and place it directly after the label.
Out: 2600; rpm
